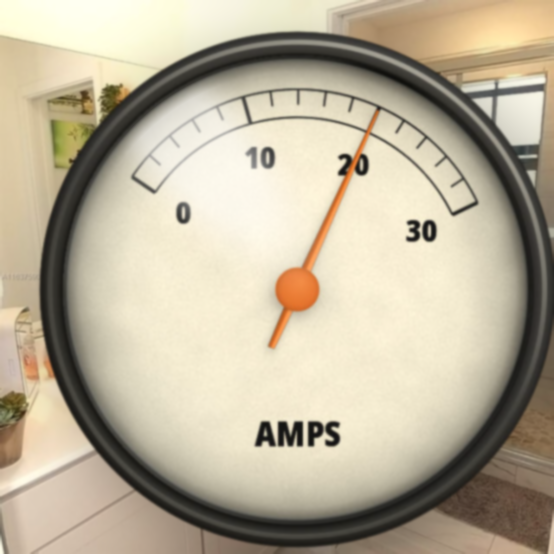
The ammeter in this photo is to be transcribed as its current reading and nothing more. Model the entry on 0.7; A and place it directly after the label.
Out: 20; A
